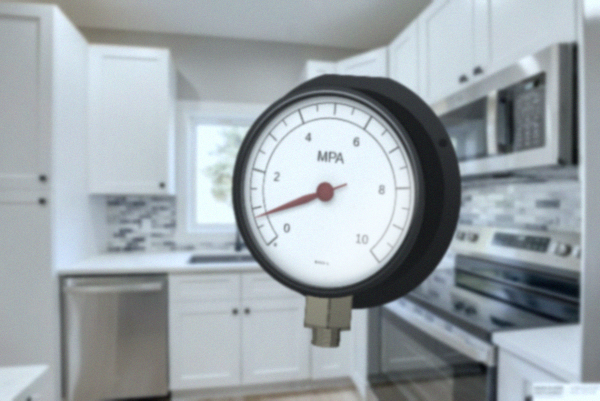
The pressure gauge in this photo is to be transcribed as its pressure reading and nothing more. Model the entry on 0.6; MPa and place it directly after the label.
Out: 0.75; MPa
